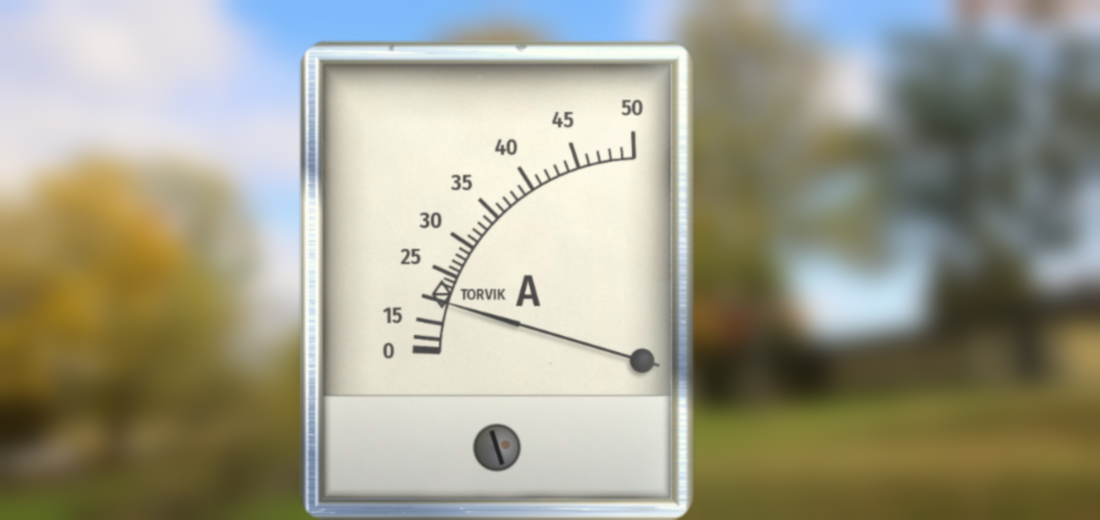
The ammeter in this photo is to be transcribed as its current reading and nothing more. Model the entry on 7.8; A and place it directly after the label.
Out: 20; A
